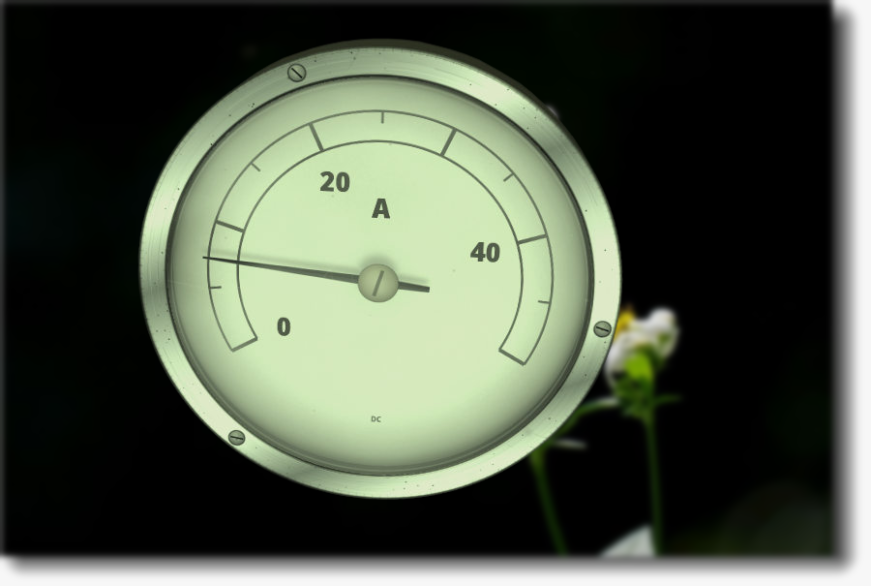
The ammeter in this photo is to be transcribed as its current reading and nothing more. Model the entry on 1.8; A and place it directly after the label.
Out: 7.5; A
